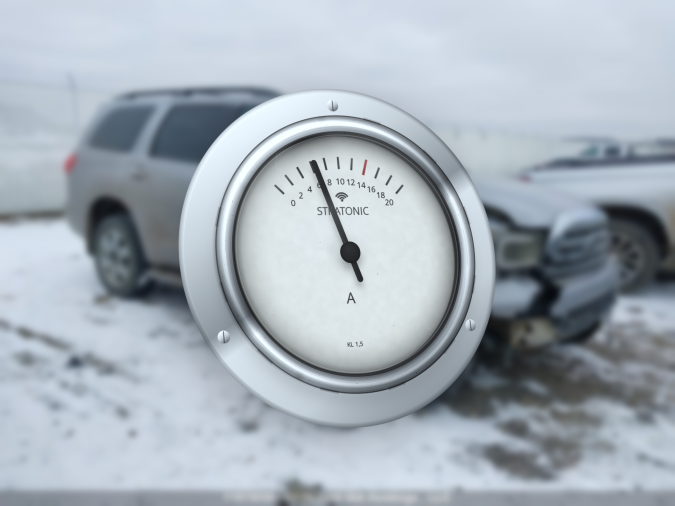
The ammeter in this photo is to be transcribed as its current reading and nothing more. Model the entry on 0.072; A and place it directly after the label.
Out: 6; A
